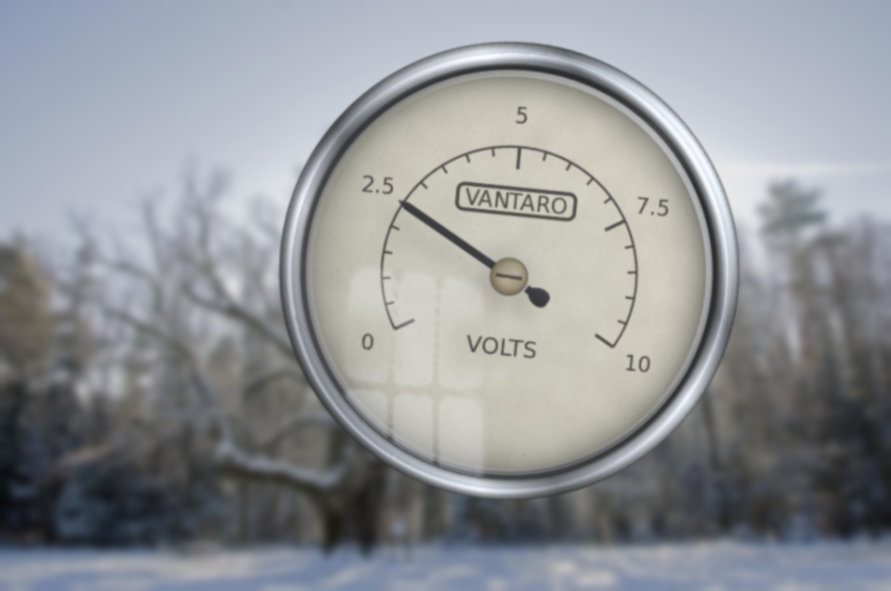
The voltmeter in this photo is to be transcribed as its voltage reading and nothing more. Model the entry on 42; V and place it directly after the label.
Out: 2.5; V
